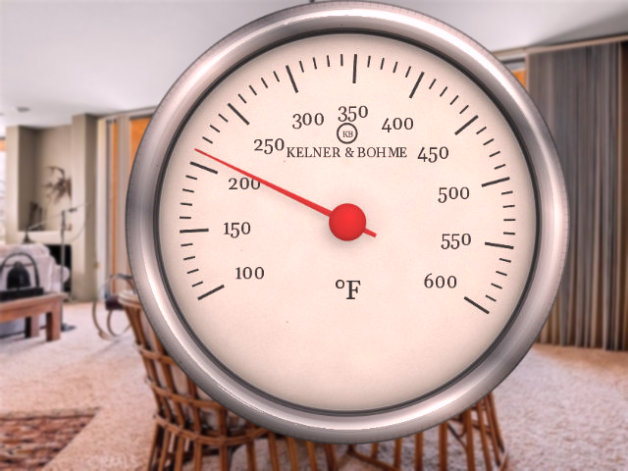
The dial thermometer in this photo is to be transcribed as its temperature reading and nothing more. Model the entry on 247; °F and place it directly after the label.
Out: 210; °F
